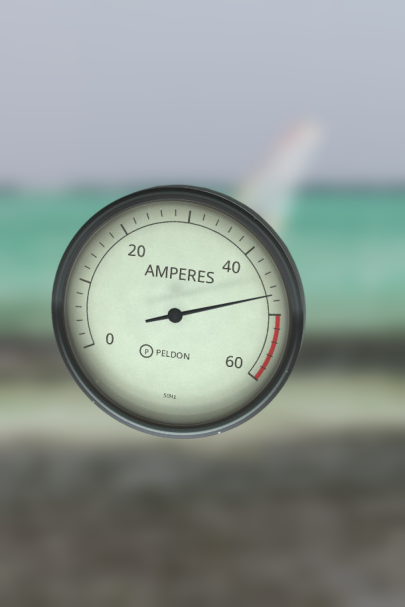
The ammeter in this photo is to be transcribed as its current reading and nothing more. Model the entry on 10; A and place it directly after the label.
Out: 47; A
